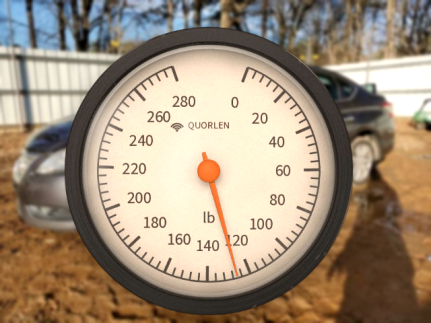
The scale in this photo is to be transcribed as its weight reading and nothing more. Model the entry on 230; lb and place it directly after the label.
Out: 126; lb
